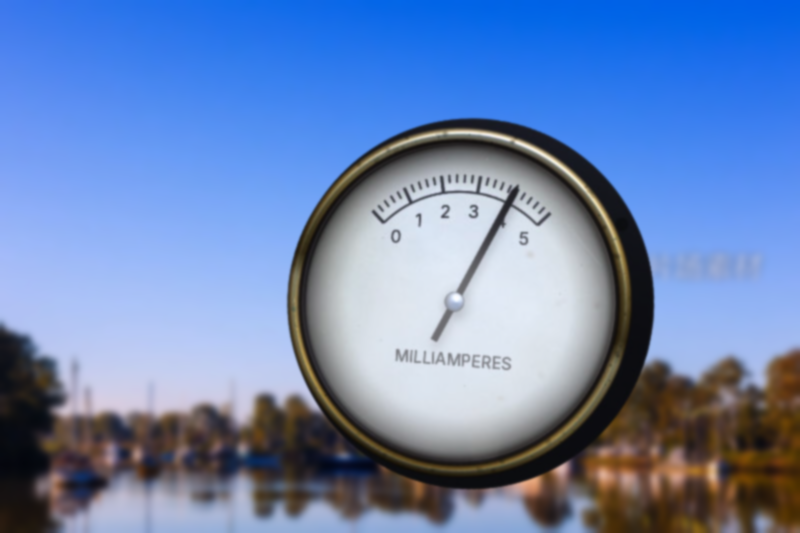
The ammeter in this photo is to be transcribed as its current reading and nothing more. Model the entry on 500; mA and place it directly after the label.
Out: 4; mA
